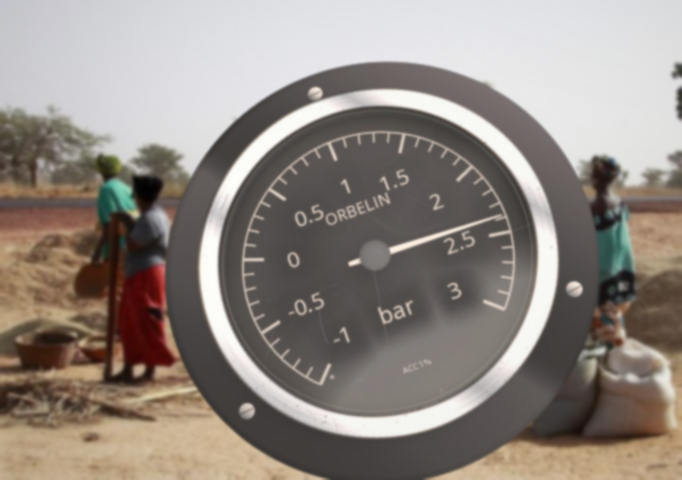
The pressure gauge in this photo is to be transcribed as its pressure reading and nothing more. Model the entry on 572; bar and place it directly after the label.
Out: 2.4; bar
